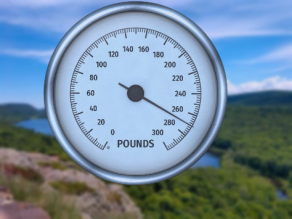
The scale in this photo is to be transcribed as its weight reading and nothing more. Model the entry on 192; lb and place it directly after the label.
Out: 270; lb
